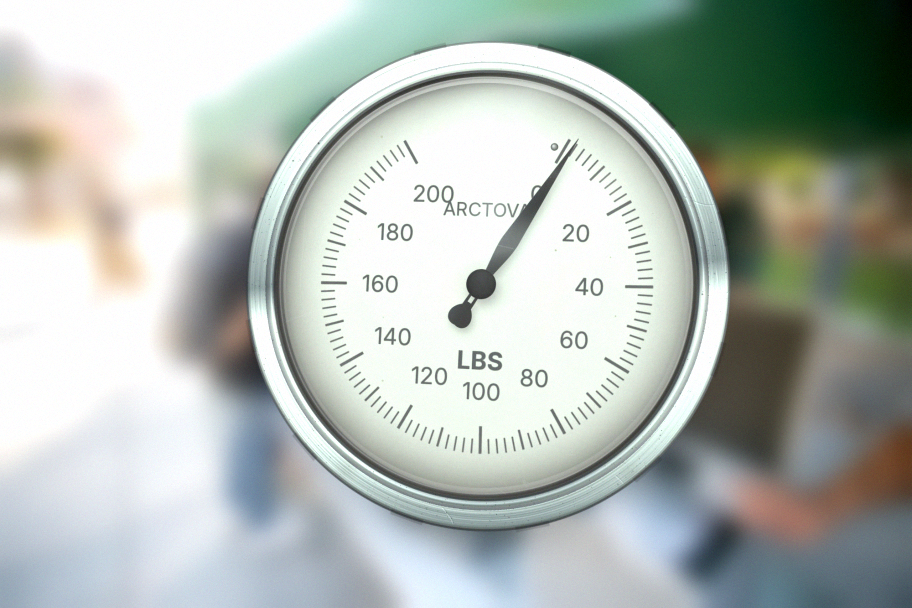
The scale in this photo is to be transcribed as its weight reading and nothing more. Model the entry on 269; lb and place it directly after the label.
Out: 2; lb
